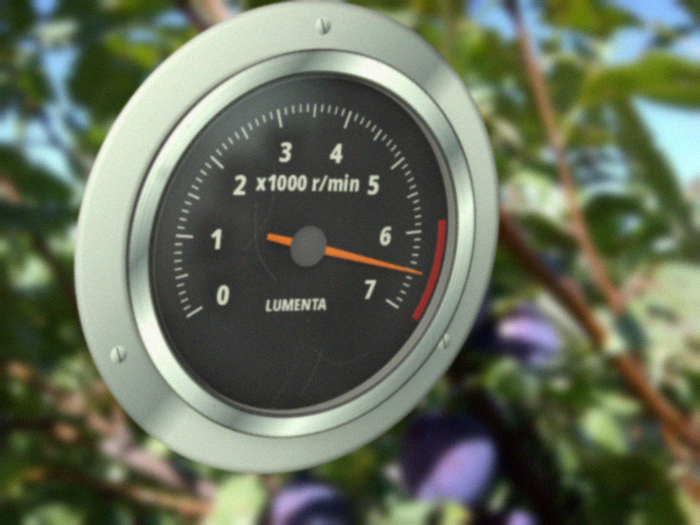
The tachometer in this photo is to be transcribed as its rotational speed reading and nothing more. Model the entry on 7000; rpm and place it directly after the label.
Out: 6500; rpm
